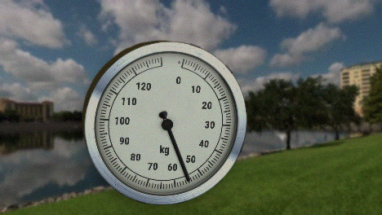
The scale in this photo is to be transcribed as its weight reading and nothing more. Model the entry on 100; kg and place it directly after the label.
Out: 55; kg
